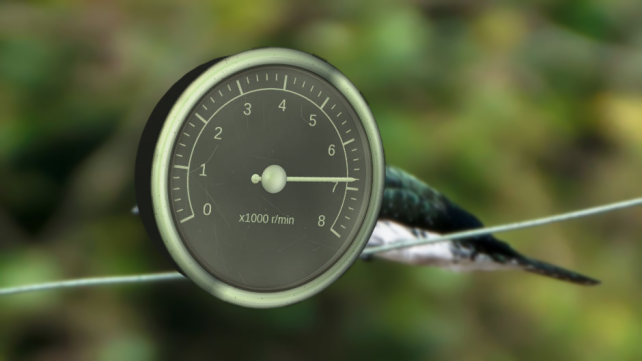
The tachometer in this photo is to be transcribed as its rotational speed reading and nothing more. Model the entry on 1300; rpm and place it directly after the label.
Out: 6800; rpm
